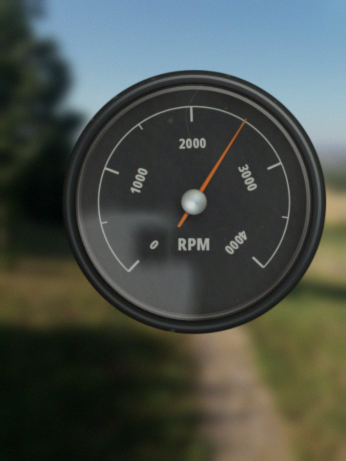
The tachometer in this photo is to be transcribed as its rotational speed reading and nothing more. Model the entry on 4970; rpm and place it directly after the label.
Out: 2500; rpm
